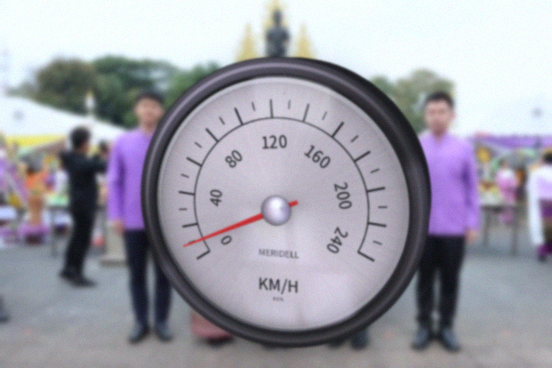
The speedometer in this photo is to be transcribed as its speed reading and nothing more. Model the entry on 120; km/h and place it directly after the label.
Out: 10; km/h
